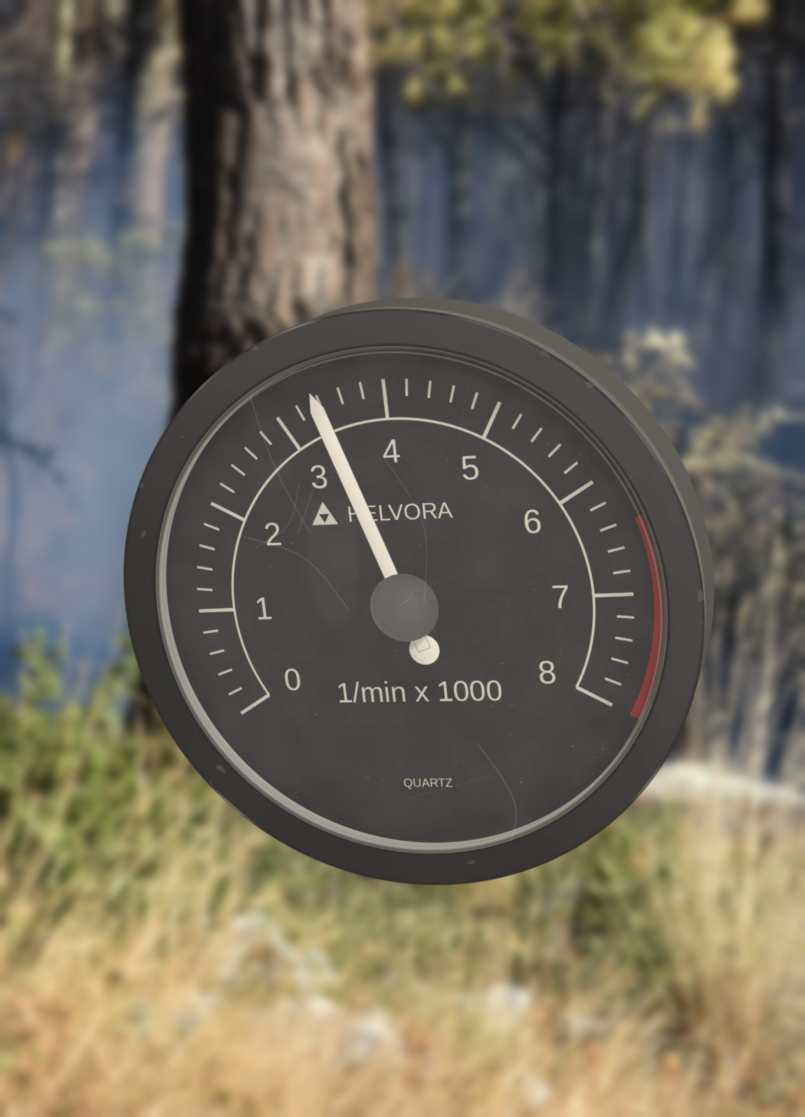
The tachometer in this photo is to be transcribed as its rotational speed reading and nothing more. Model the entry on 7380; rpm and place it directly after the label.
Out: 3400; rpm
